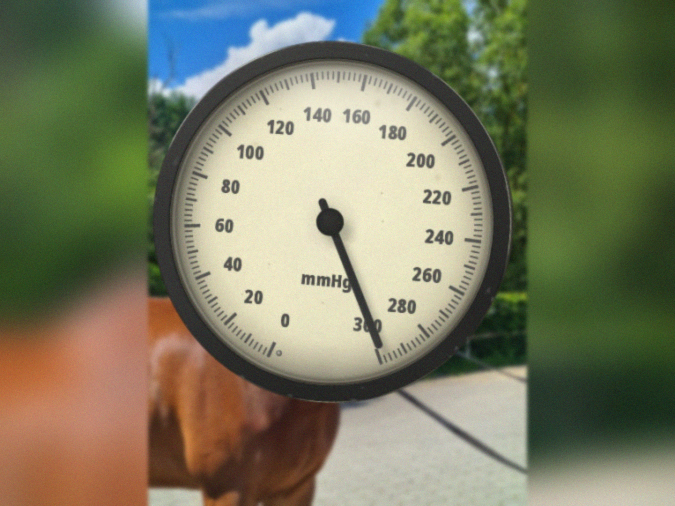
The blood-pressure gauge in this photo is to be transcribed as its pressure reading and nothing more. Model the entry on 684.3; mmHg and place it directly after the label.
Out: 298; mmHg
